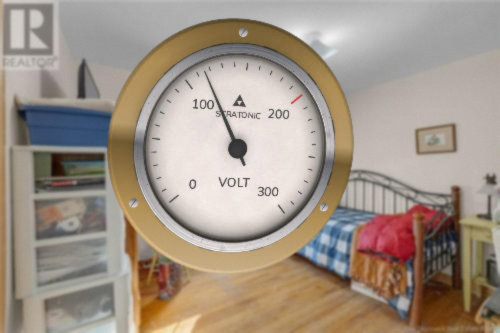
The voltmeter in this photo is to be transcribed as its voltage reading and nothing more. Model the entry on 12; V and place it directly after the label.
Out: 115; V
